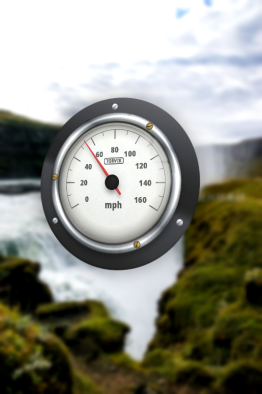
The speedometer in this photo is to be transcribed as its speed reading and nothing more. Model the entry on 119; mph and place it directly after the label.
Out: 55; mph
